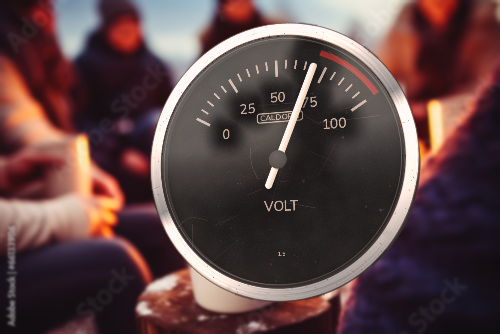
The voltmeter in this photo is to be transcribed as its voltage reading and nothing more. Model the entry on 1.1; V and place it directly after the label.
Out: 70; V
